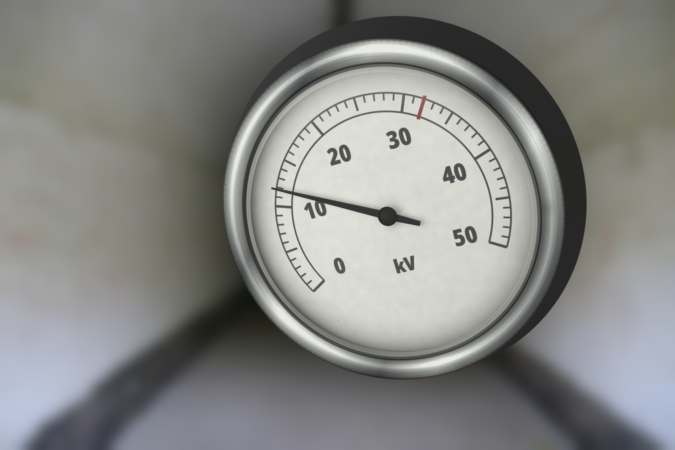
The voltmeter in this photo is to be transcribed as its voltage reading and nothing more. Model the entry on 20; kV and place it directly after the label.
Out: 12; kV
